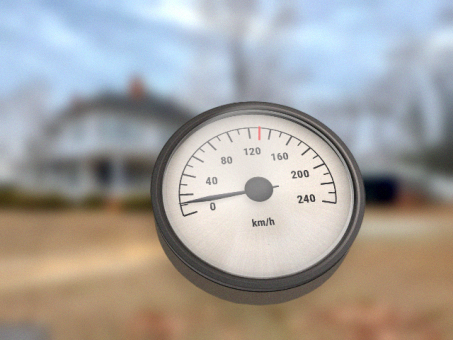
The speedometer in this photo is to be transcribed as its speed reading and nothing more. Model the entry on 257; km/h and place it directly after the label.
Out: 10; km/h
